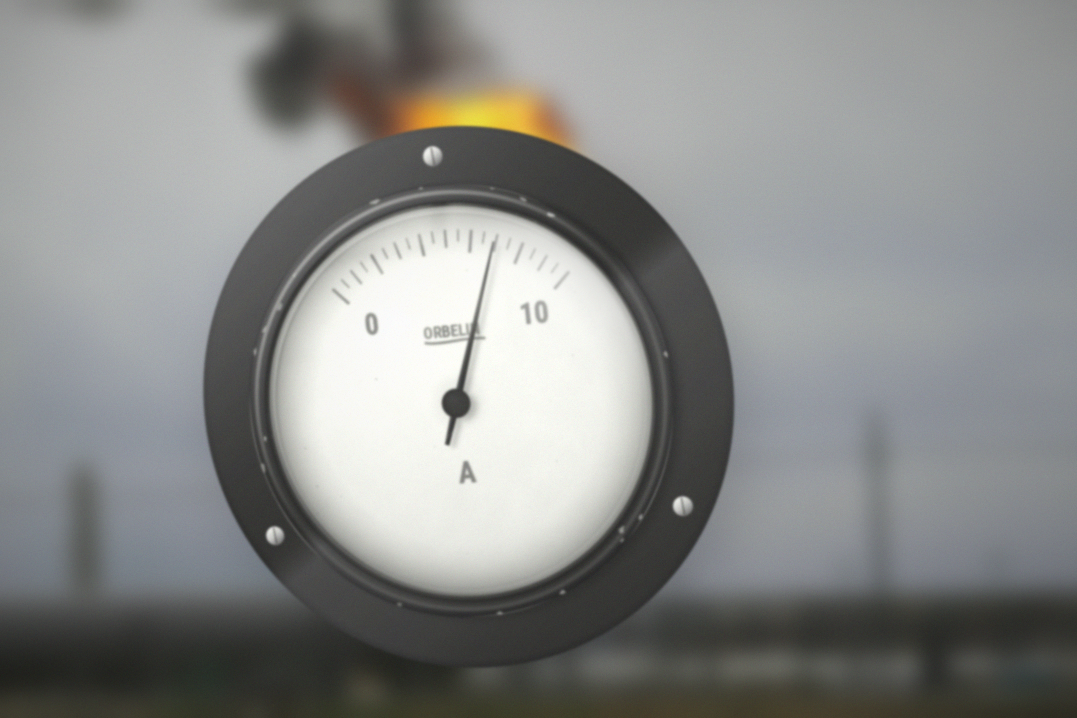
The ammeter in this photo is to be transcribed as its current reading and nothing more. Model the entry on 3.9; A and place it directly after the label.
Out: 7; A
